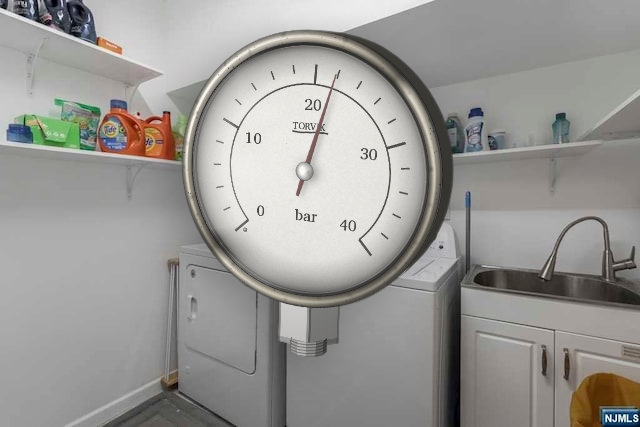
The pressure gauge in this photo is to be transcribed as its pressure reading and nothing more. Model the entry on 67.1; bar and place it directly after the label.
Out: 22; bar
